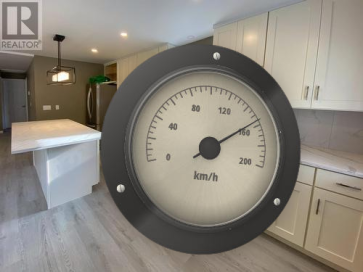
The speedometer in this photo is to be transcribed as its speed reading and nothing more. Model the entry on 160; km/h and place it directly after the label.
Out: 155; km/h
